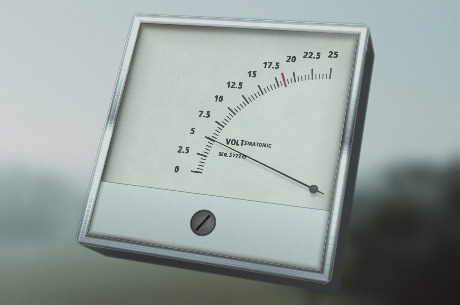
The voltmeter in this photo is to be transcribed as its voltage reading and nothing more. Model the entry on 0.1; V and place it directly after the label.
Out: 5; V
